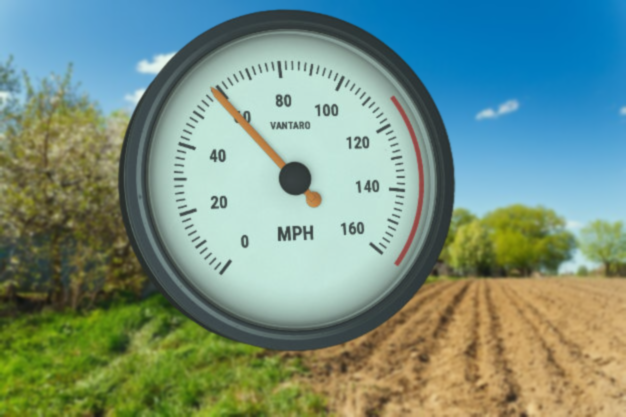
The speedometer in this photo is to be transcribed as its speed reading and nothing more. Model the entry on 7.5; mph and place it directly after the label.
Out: 58; mph
